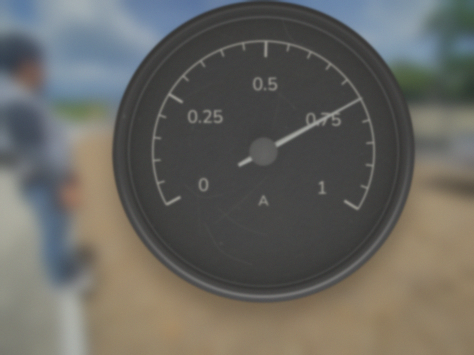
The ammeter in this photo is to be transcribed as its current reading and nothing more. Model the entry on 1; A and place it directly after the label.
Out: 0.75; A
